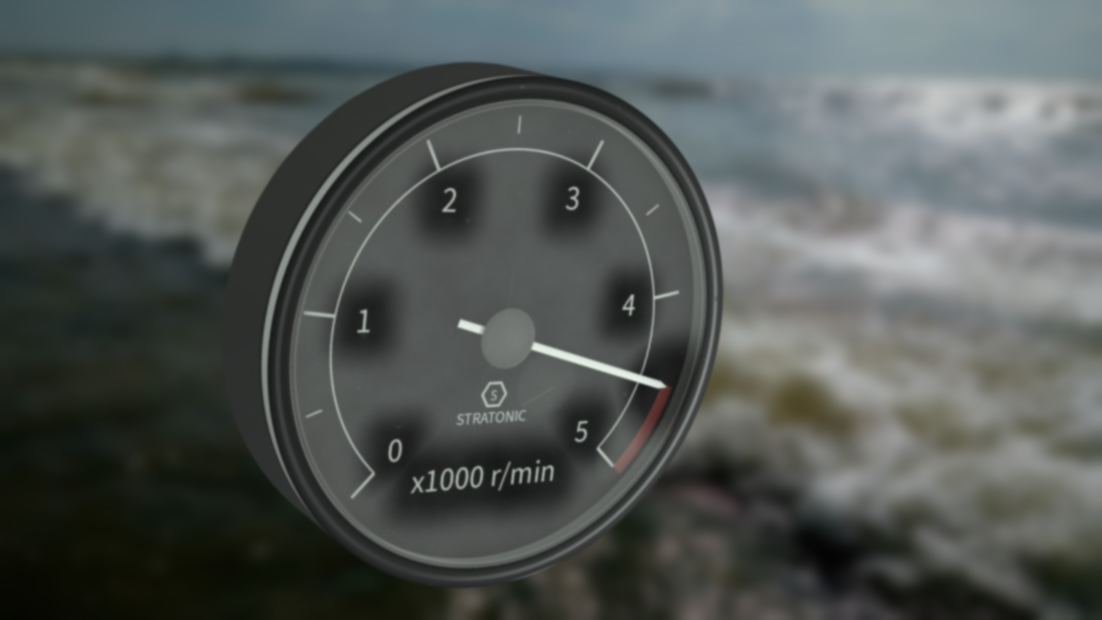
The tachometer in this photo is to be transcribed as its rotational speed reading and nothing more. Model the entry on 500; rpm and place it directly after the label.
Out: 4500; rpm
